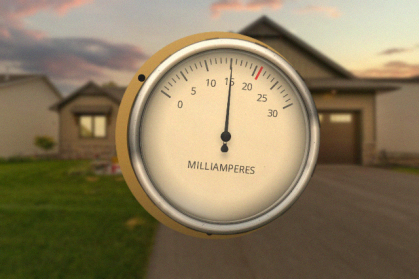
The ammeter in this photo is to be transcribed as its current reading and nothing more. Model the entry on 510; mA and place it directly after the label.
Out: 15; mA
